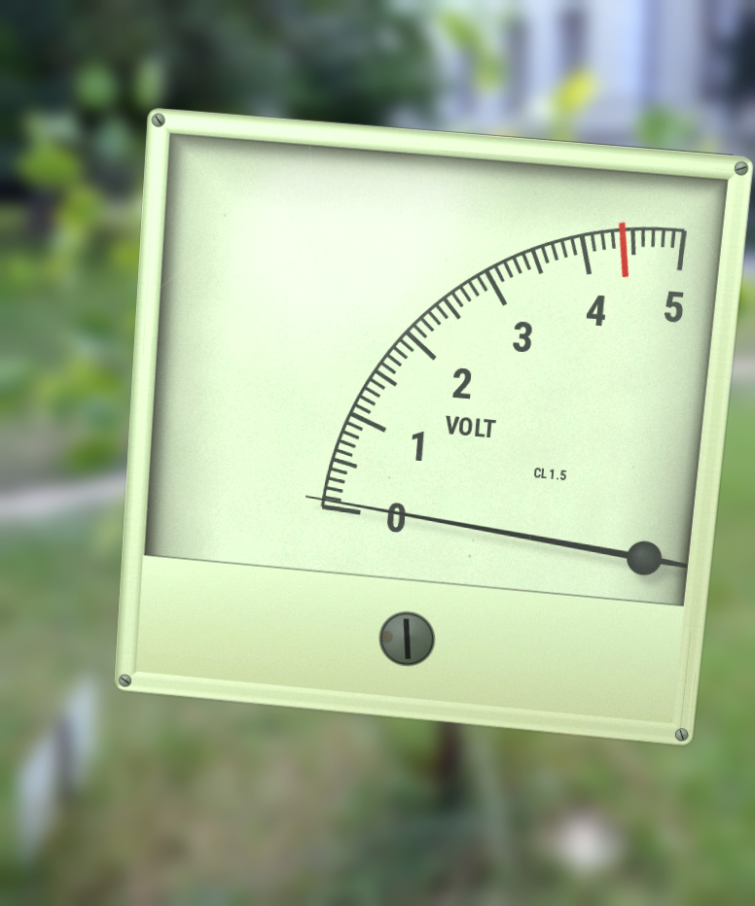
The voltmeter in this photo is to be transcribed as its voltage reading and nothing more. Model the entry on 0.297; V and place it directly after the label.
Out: 0.1; V
